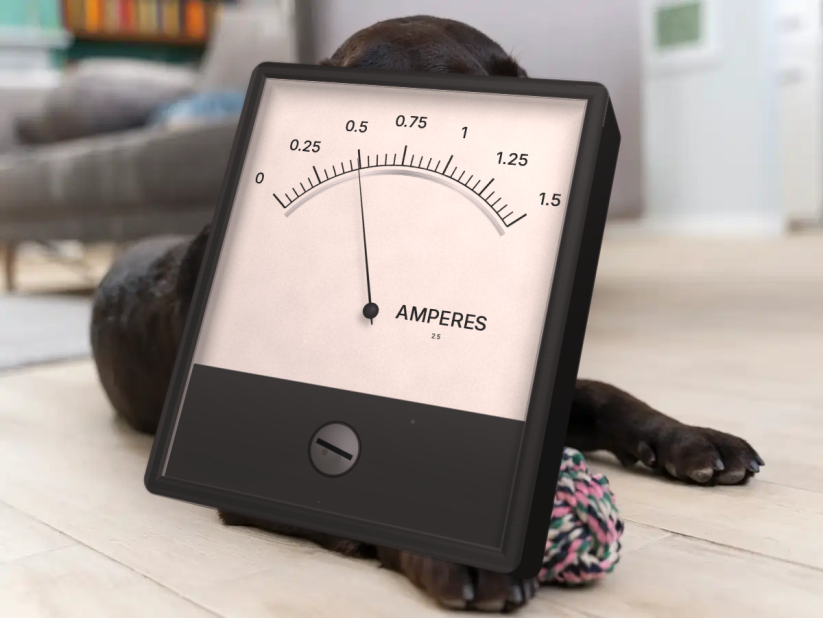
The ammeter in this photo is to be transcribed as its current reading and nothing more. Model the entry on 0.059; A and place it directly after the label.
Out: 0.5; A
